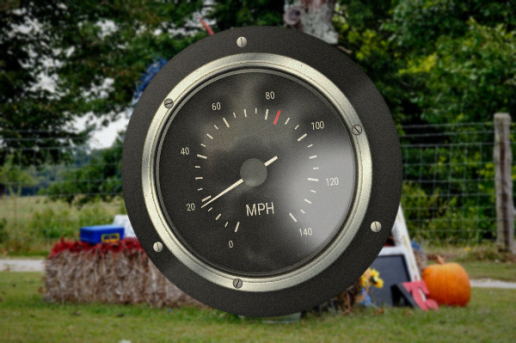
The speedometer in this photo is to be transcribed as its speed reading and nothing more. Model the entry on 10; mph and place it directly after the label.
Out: 17.5; mph
